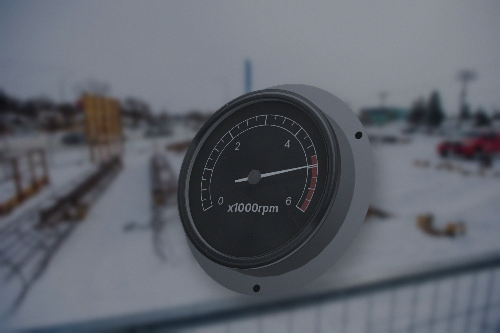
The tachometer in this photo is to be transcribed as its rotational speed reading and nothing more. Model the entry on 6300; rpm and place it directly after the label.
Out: 5000; rpm
